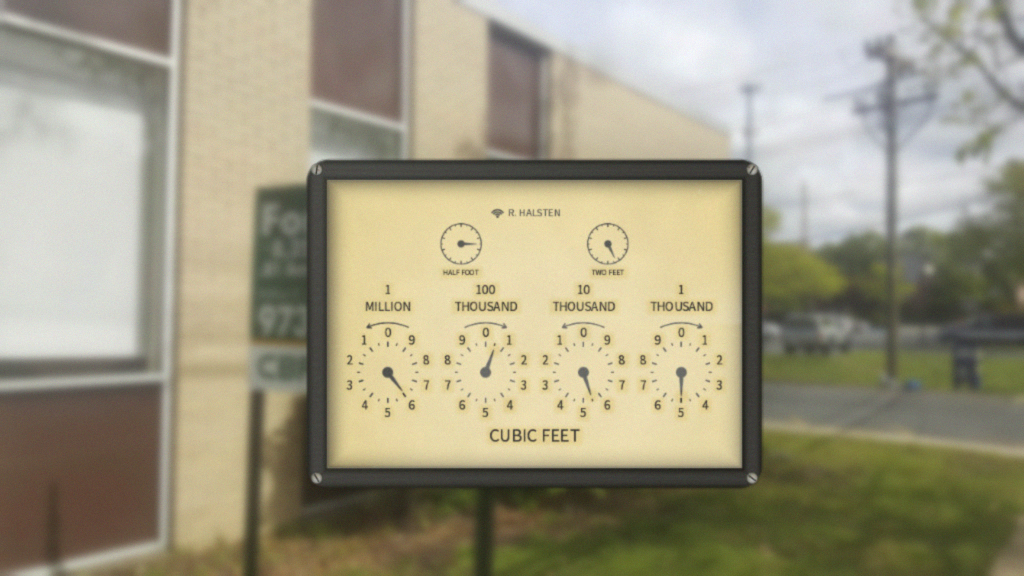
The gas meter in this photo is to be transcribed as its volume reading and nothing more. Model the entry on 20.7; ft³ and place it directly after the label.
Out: 605500; ft³
